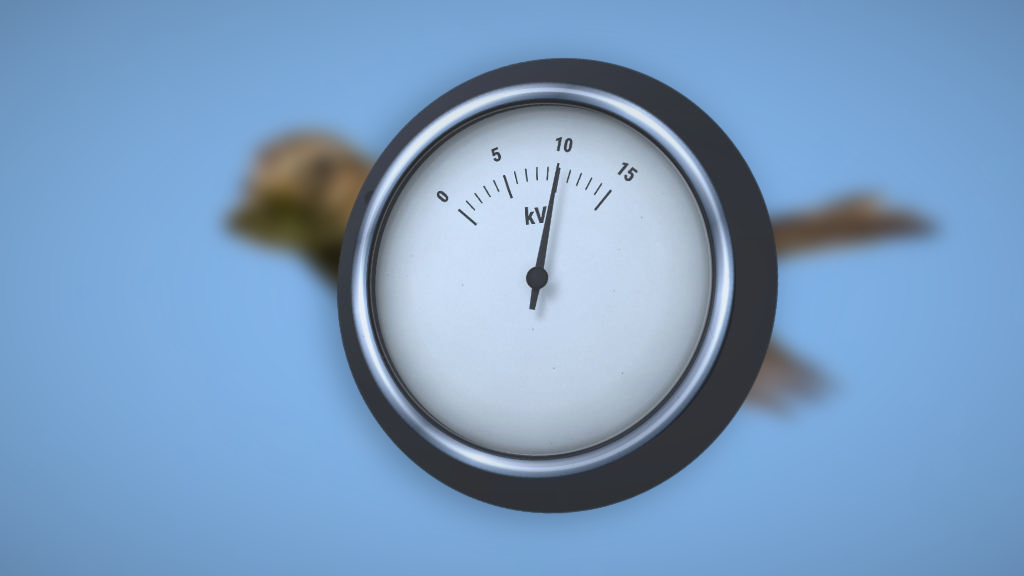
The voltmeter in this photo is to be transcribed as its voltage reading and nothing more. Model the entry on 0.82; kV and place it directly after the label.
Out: 10; kV
